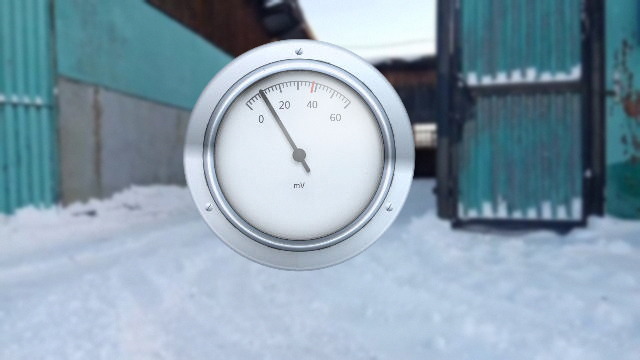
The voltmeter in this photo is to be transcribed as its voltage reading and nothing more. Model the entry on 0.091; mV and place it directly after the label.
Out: 10; mV
